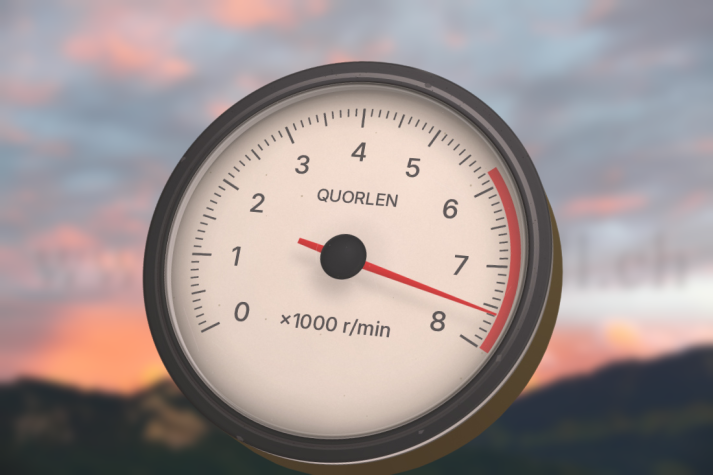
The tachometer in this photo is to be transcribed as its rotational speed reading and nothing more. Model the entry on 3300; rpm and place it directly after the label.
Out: 7600; rpm
